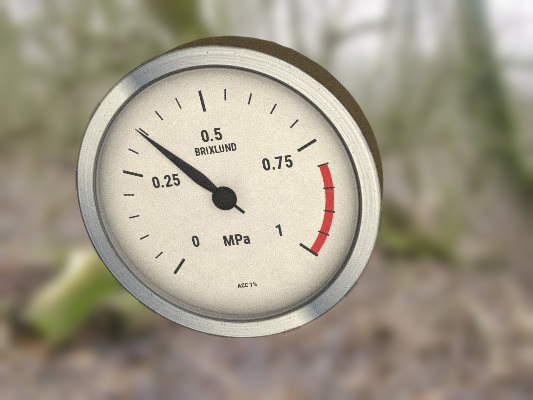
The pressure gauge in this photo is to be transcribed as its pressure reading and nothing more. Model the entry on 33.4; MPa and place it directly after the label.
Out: 0.35; MPa
